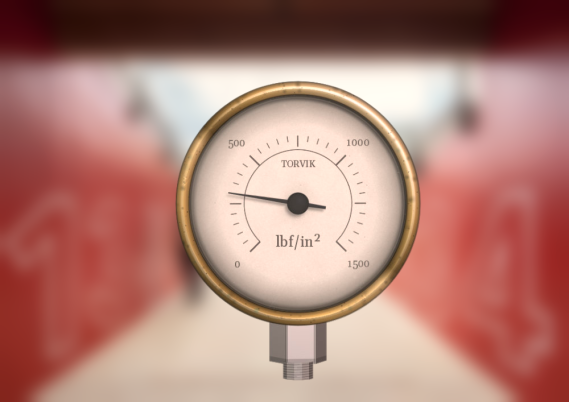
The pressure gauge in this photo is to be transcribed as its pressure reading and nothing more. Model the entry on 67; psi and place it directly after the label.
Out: 300; psi
